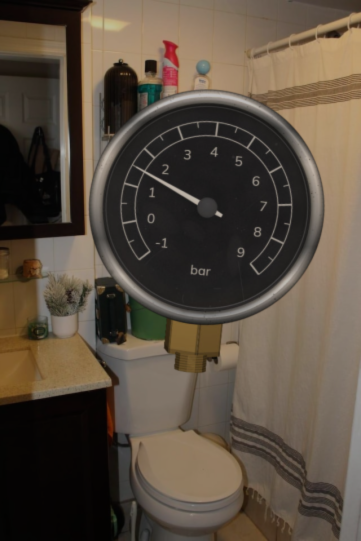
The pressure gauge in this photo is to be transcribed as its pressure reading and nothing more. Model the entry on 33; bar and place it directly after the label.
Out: 1.5; bar
